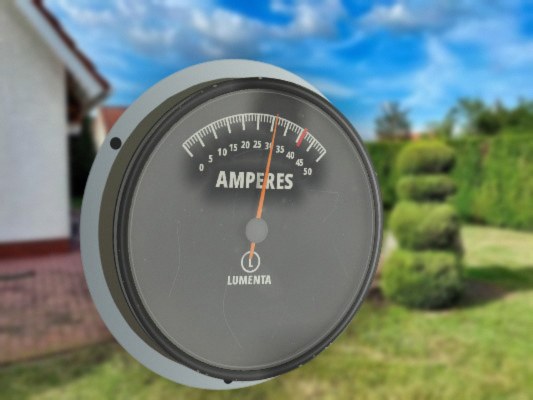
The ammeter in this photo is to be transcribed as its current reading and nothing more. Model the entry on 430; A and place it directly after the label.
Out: 30; A
